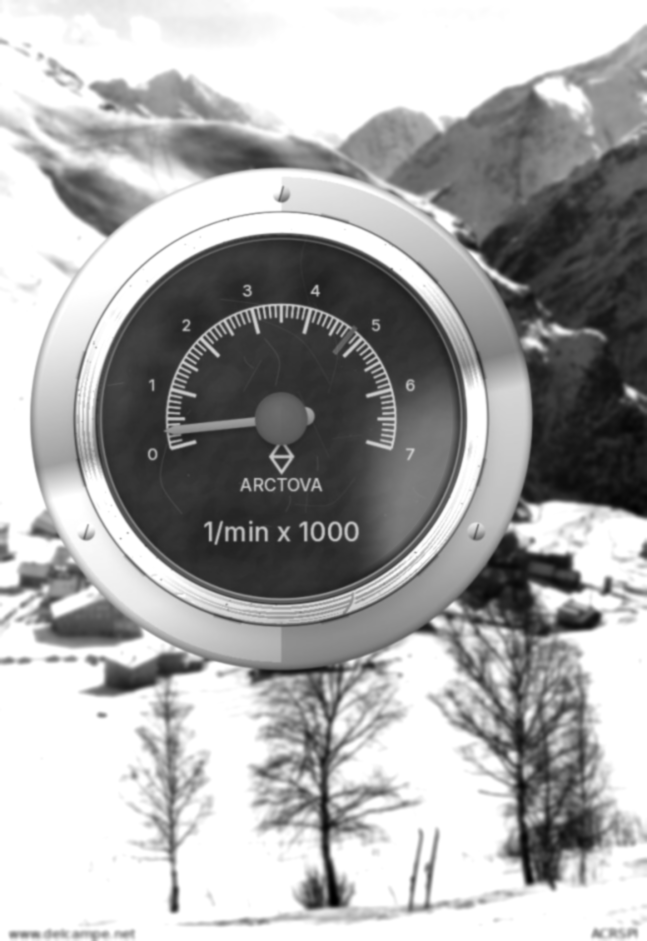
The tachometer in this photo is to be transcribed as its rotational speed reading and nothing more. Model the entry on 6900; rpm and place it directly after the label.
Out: 300; rpm
